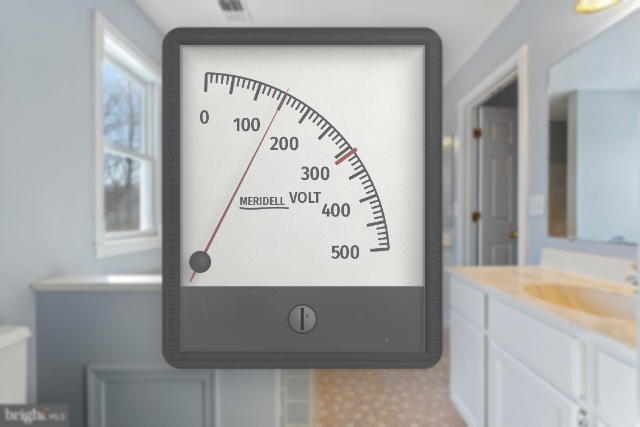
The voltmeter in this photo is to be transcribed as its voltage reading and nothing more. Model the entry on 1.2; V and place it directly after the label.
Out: 150; V
